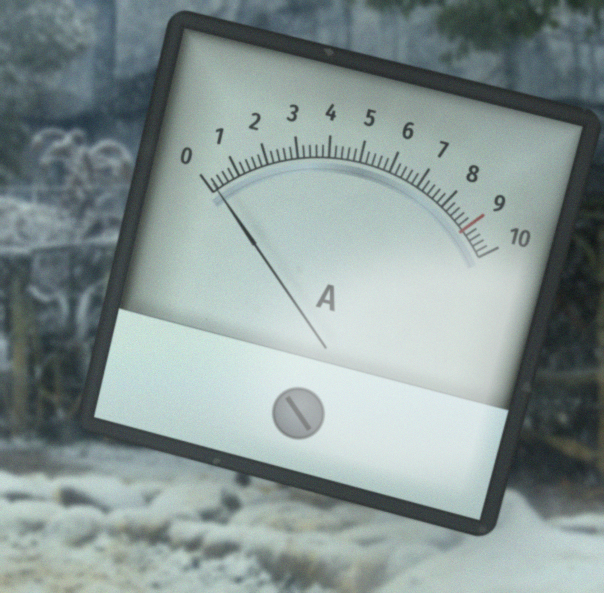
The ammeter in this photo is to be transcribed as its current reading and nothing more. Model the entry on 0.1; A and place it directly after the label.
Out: 0.2; A
